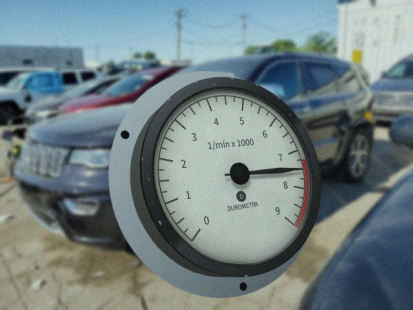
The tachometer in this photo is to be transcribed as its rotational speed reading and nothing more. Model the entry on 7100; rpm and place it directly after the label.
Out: 7500; rpm
